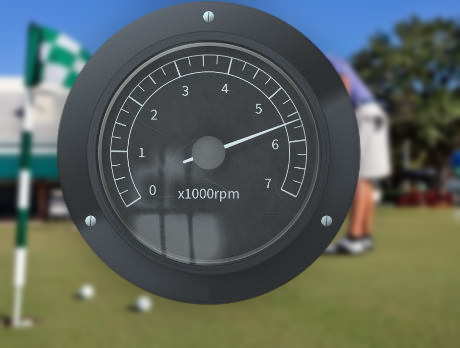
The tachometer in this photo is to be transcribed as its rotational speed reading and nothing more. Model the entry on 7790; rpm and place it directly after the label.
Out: 5625; rpm
